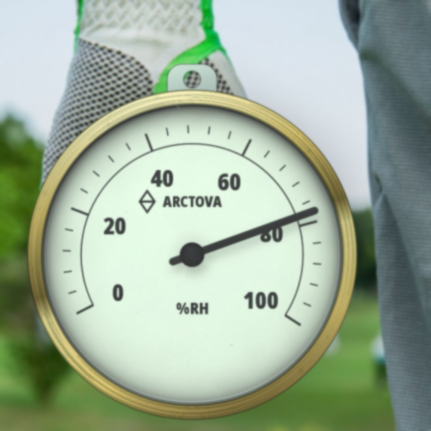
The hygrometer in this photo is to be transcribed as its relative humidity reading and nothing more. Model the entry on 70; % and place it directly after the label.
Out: 78; %
